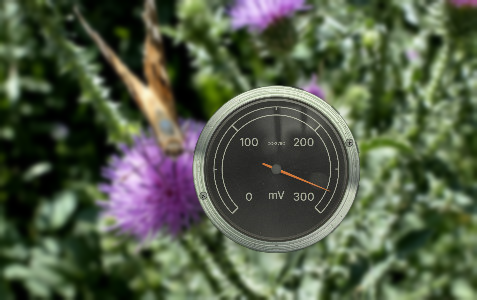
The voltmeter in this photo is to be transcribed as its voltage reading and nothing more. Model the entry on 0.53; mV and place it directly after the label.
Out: 275; mV
